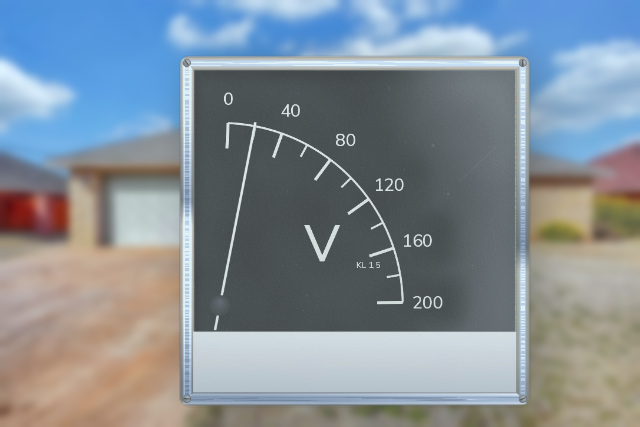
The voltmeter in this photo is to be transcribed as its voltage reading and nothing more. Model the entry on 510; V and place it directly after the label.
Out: 20; V
